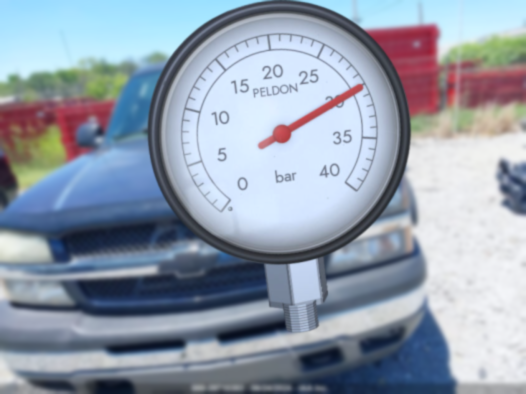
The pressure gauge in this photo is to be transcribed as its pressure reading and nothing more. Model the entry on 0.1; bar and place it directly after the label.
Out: 30; bar
